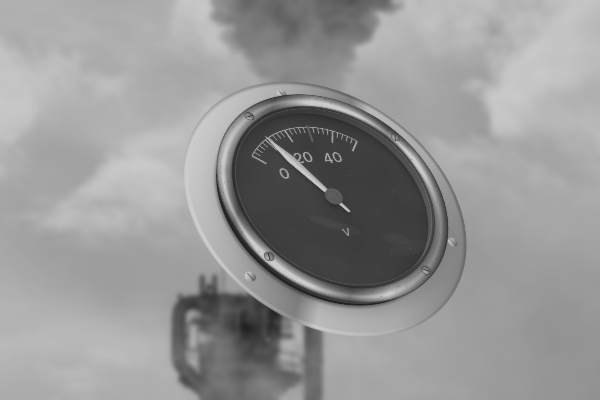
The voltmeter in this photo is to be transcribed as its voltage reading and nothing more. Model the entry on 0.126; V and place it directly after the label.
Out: 10; V
